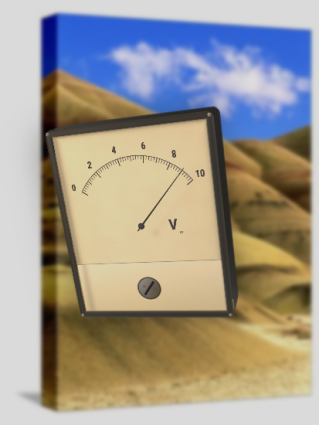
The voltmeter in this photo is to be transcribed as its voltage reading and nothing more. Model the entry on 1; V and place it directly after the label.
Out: 9; V
